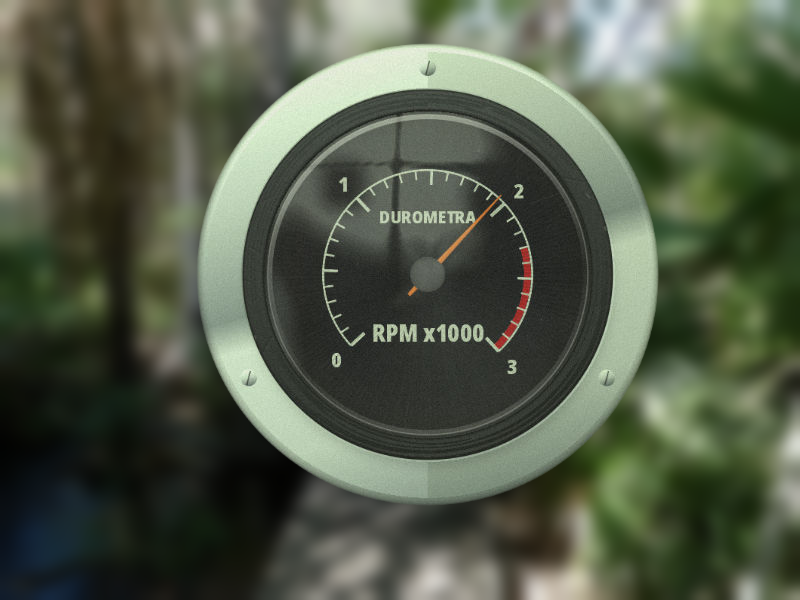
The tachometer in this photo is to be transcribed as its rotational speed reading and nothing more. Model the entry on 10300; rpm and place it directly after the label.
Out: 1950; rpm
